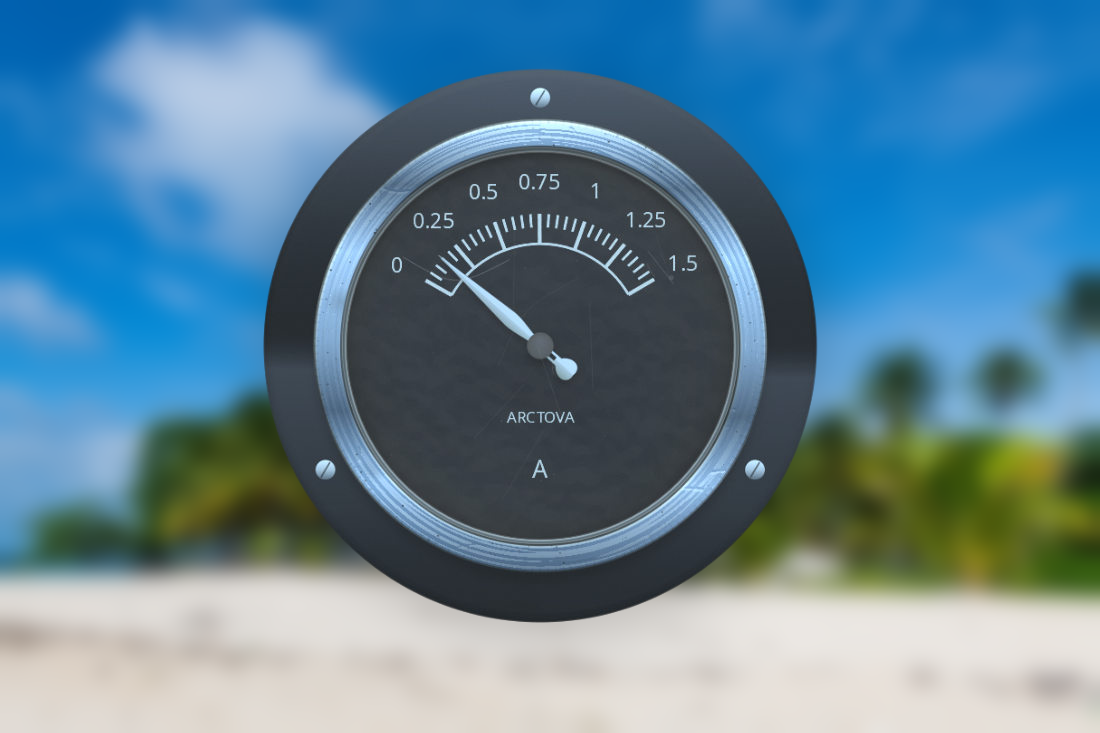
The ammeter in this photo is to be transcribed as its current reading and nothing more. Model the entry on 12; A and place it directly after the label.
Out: 0.15; A
